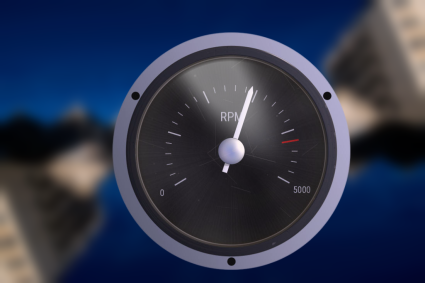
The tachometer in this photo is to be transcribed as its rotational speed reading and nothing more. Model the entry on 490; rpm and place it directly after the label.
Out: 2900; rpm
